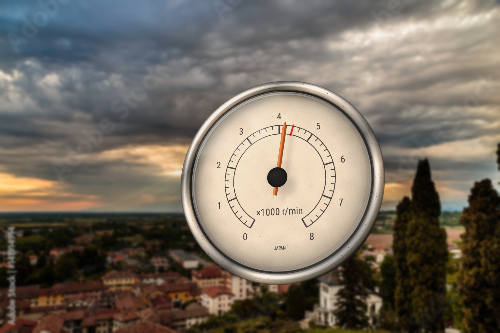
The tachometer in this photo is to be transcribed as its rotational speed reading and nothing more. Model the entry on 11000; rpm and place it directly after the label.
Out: 4200; rpm
